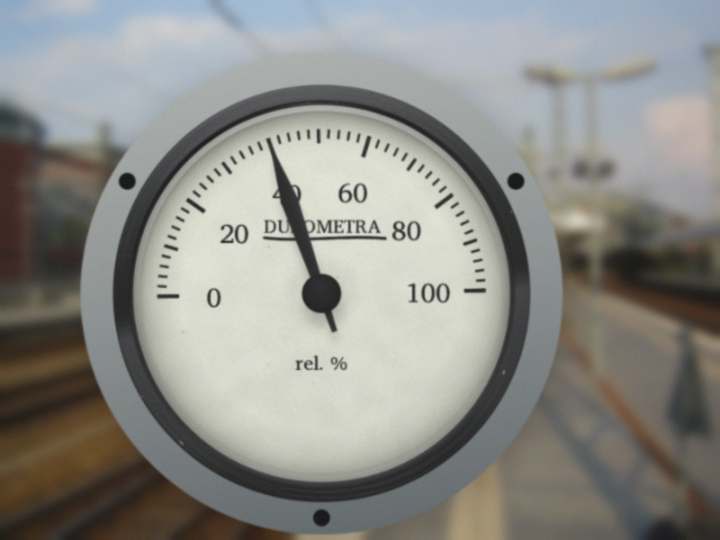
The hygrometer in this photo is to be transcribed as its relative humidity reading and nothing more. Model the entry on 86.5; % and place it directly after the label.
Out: 40; %
